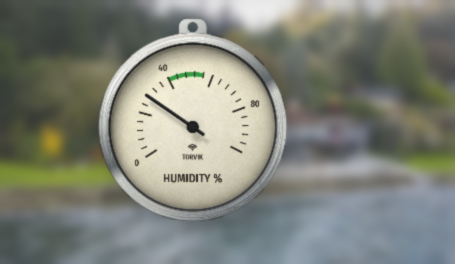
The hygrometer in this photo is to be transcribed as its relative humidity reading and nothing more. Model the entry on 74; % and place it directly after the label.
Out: 28; %
